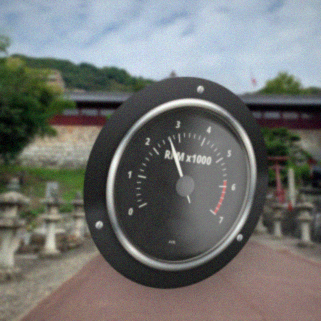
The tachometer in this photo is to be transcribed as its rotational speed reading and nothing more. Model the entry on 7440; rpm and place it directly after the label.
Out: 2600; rpm
